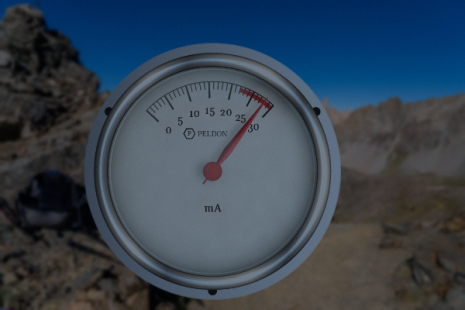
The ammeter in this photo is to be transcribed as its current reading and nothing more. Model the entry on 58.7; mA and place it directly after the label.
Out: 28; mA
